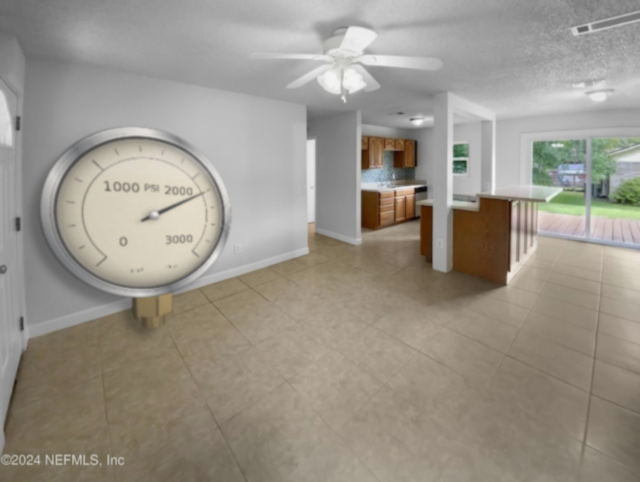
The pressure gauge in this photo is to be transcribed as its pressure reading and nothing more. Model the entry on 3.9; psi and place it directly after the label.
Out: 2200; psi
